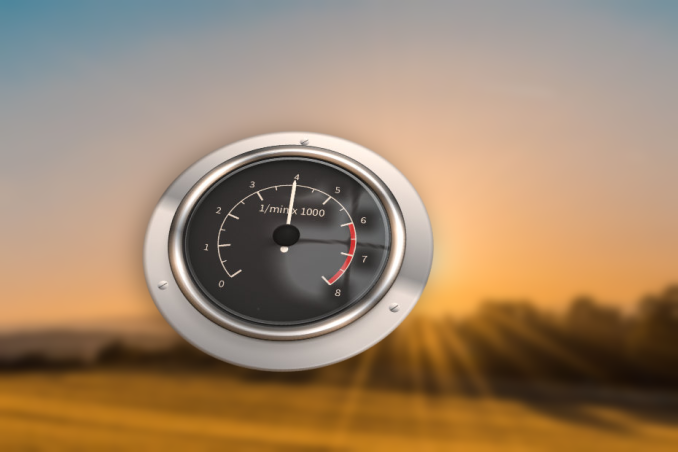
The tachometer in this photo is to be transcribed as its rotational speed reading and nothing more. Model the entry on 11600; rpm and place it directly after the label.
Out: 4000; rpm
